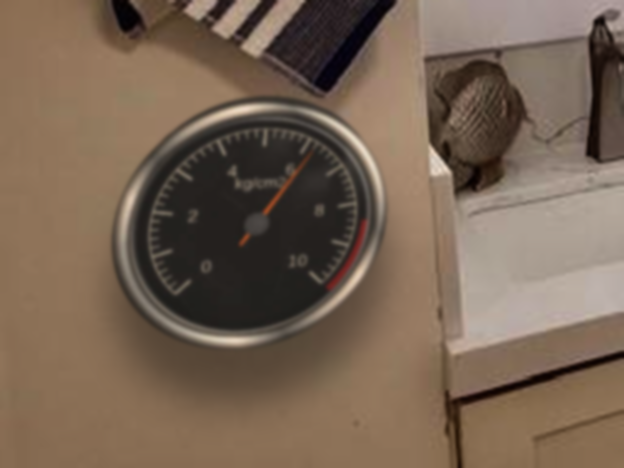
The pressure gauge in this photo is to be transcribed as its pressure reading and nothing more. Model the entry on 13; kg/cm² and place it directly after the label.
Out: 6.2; kg/cm²
